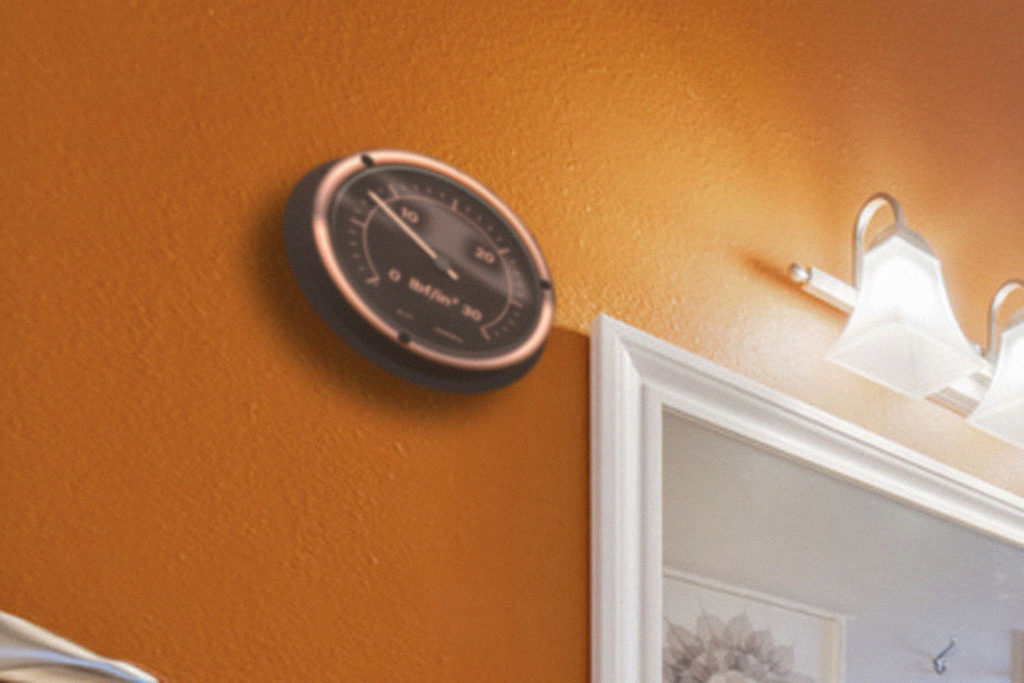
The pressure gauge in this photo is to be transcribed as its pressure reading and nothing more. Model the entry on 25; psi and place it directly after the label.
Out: 8; psi
